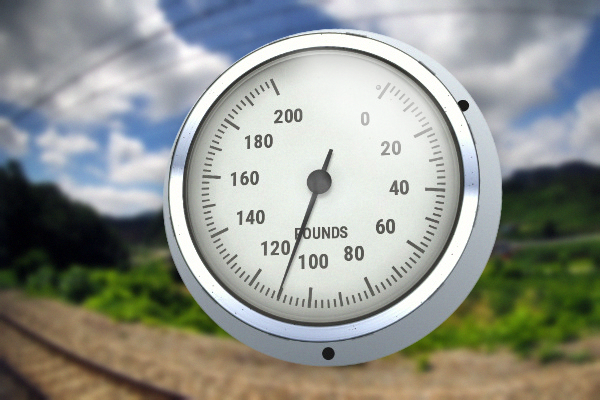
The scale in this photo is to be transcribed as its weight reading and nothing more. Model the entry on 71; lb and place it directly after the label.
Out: 110; lb
